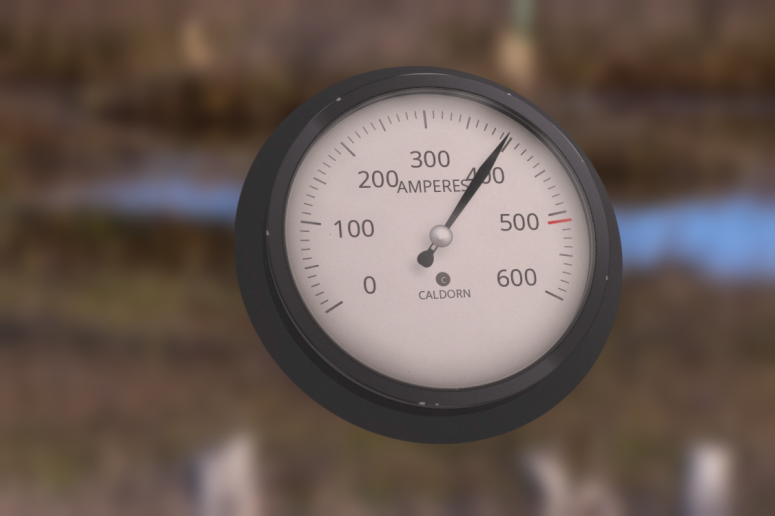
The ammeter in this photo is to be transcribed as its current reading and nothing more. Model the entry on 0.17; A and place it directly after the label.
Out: 395; A
